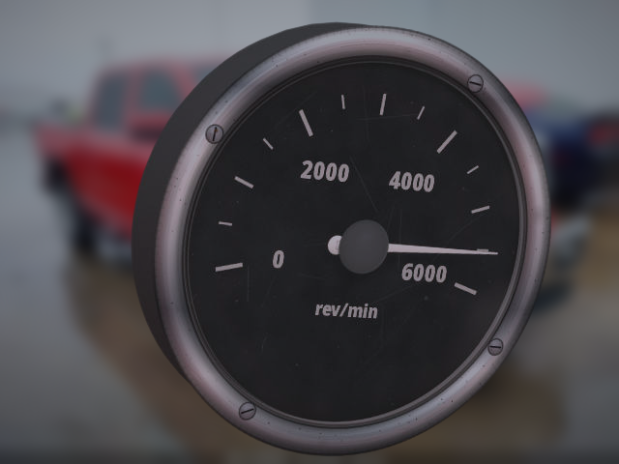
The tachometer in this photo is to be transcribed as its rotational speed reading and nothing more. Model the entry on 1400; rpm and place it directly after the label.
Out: 5500; rpm
